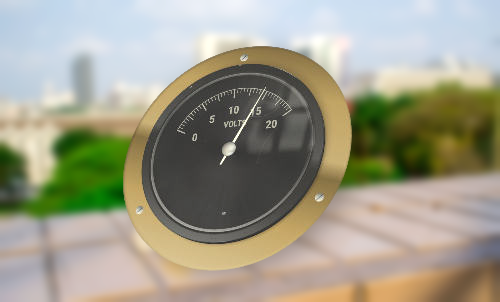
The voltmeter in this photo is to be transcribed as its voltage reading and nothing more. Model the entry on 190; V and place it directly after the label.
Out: 15; V
